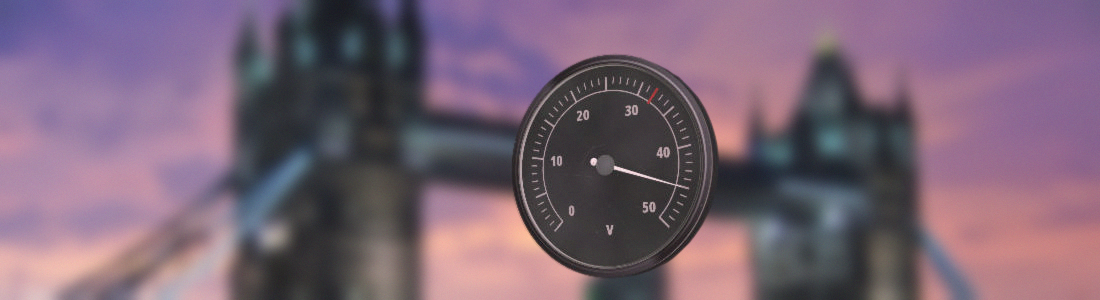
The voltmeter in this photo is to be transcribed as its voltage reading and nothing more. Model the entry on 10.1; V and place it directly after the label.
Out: 45; V
